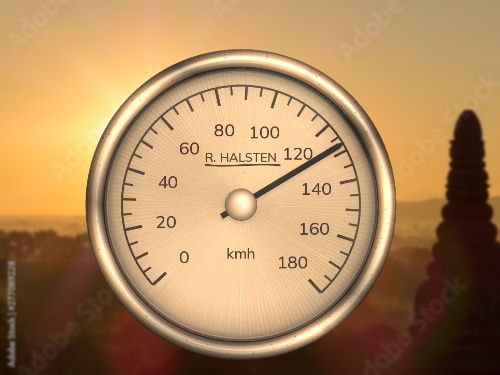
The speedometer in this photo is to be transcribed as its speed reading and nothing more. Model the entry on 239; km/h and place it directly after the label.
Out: 127.5; km/h
